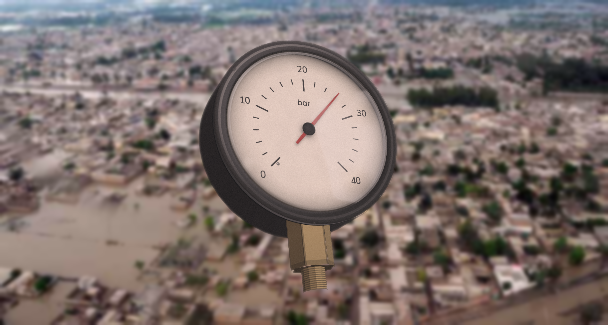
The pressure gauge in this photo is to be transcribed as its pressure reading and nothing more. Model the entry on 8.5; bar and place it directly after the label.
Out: 26; bar
